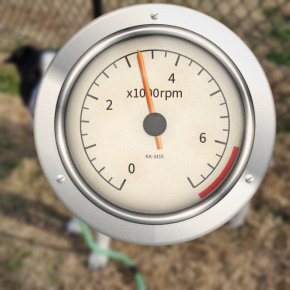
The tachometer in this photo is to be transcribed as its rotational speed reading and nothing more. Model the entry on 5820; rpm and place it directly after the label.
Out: 3250; rpm
